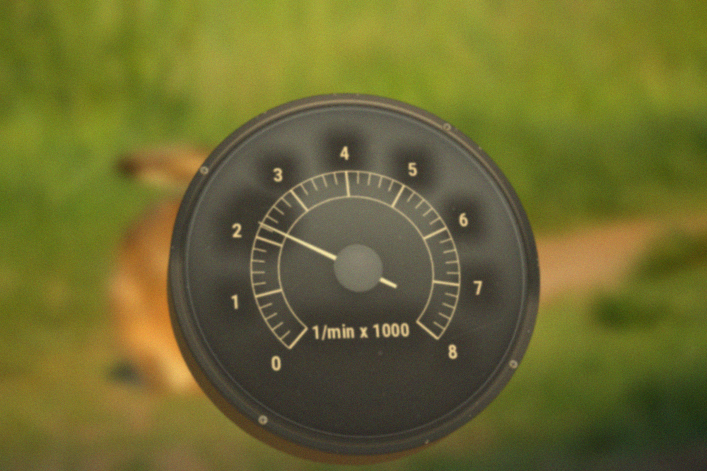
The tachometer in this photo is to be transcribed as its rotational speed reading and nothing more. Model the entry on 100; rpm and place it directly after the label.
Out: 2200; rpm
